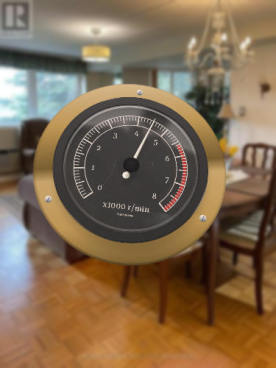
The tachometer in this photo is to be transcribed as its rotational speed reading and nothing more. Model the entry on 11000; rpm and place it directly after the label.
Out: 4500; rpm
